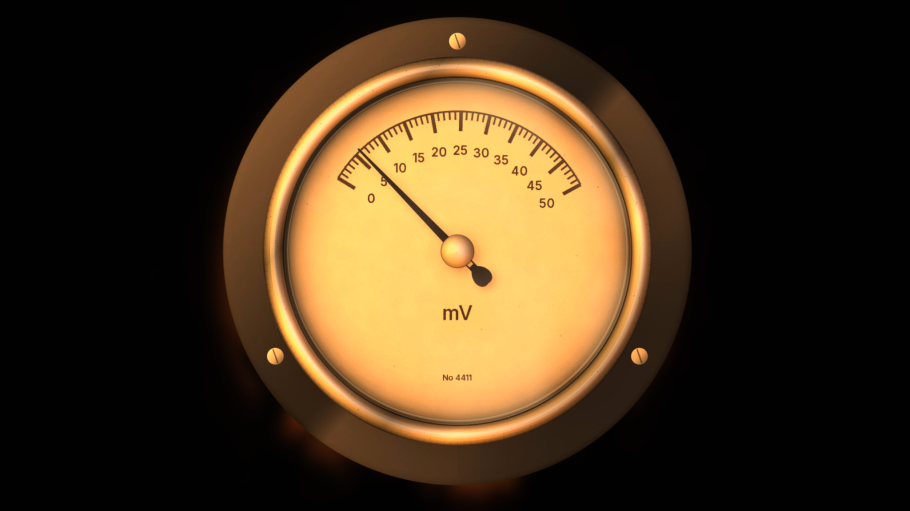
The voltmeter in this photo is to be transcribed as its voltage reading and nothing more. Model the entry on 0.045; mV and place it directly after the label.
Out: 6; mV
